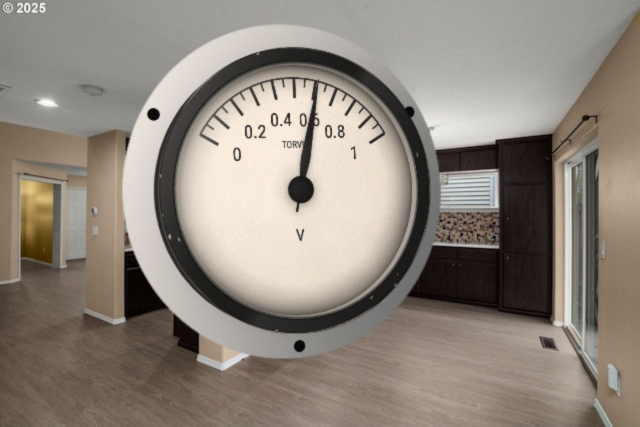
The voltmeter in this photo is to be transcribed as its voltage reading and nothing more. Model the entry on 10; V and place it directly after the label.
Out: 0.6; V
